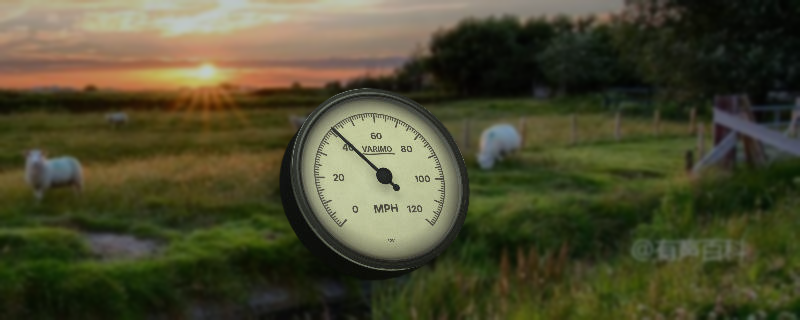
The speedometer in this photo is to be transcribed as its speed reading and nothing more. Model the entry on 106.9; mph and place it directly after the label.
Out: 40; mph
